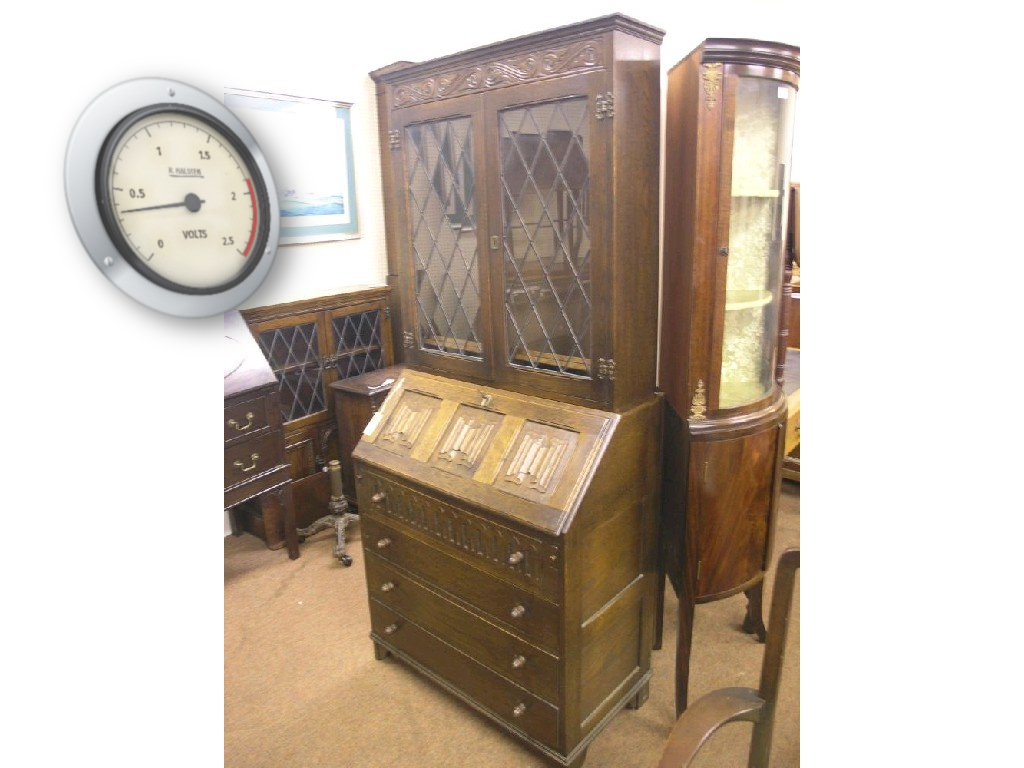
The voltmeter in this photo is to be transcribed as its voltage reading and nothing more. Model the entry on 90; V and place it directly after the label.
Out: 0.35; V
